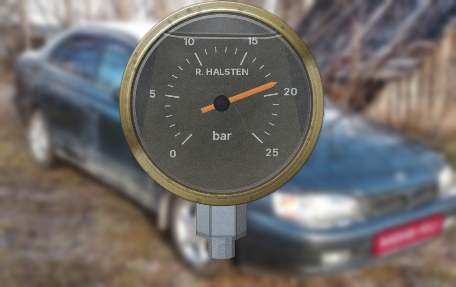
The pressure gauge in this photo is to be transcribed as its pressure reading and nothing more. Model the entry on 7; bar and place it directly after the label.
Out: 19; bar
